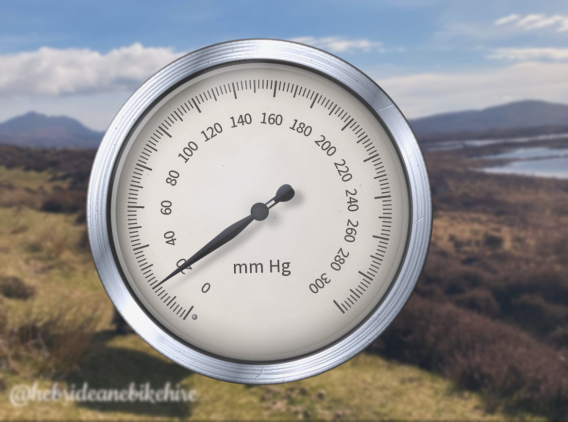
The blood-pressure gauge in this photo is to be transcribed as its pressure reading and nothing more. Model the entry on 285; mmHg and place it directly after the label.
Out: 20; mmHg
